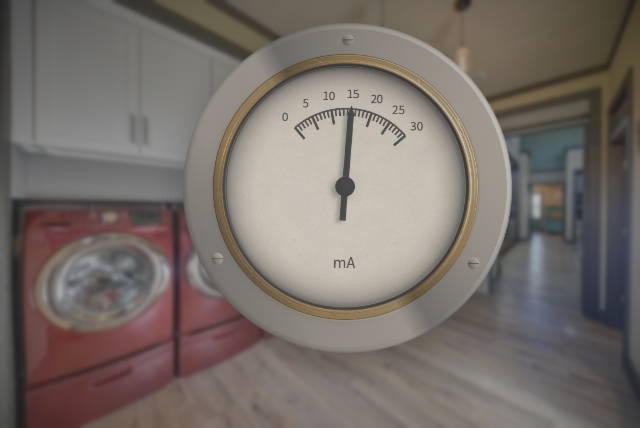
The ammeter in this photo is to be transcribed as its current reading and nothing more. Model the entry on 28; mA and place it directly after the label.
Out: 15; mA
